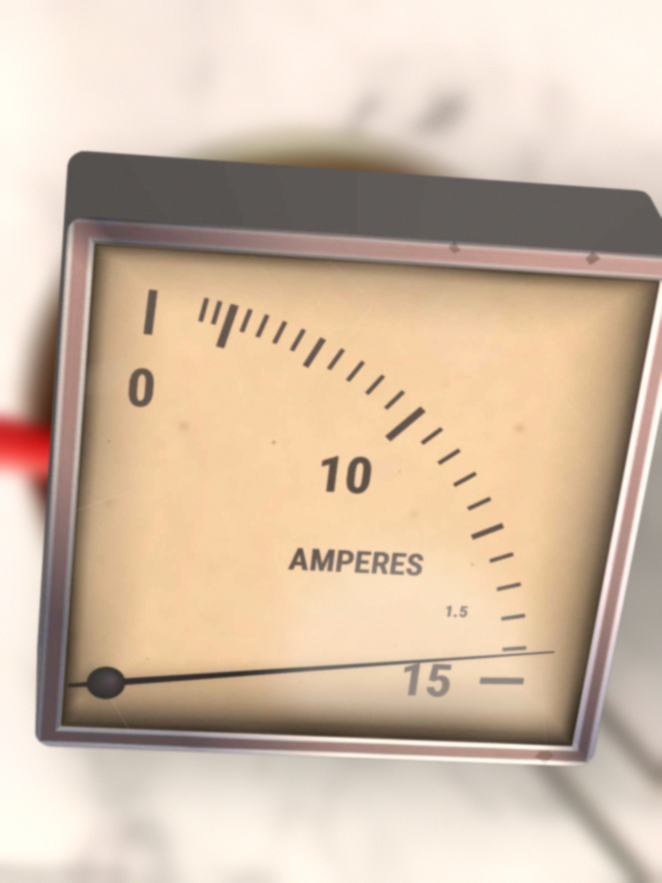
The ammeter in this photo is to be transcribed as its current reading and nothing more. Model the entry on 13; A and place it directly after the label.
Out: 14.5; A
